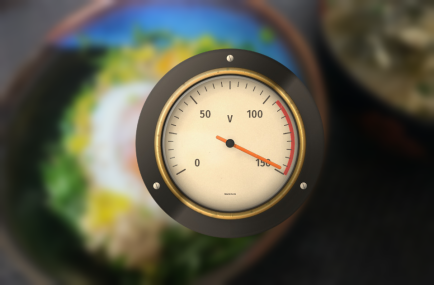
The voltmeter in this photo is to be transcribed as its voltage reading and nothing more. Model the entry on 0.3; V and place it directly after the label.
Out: 147.5; V
